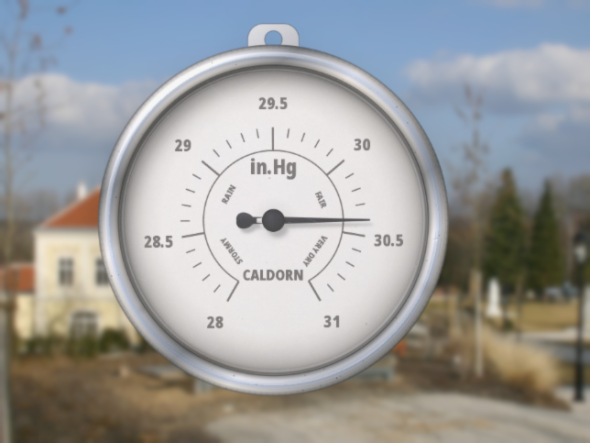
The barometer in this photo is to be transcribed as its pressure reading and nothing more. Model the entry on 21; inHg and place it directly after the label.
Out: 30.4; inHg
